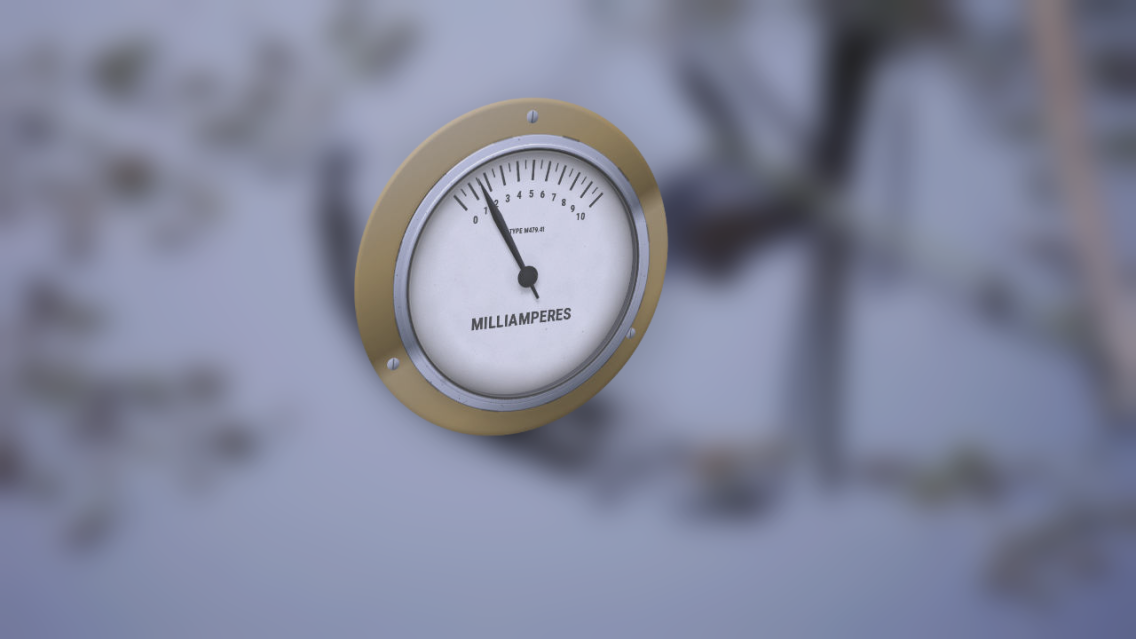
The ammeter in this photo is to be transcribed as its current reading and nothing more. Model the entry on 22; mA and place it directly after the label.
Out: 1.5; mA
